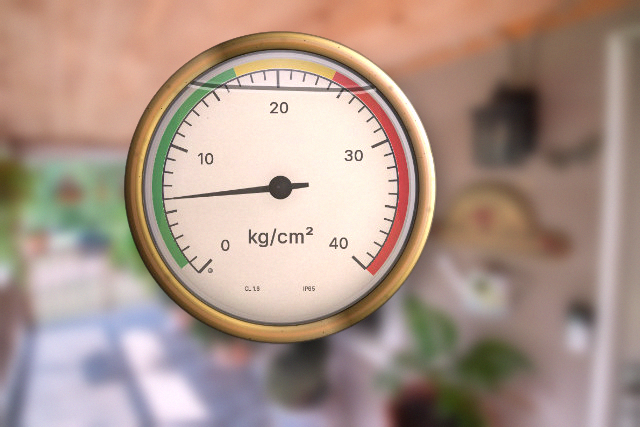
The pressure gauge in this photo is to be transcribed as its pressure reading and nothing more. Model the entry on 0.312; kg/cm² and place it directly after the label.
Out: 6; kg/cm²
